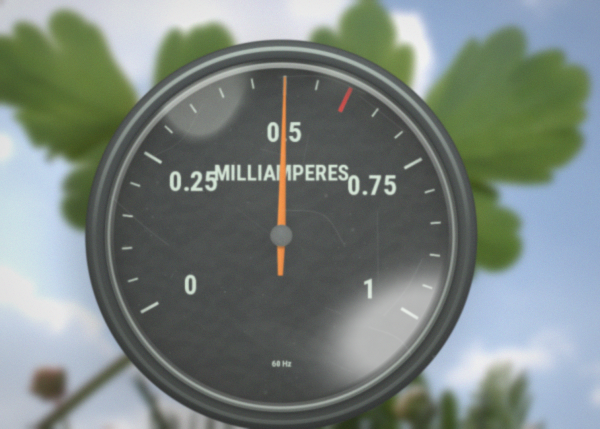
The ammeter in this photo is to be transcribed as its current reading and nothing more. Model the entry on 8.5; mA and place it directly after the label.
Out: 0.5; mA
